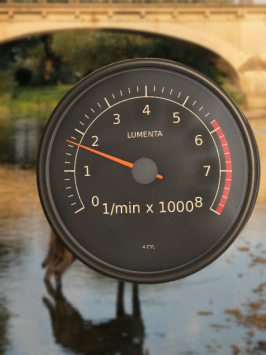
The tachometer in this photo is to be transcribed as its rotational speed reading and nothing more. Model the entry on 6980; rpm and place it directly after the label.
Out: 1700; rpm
